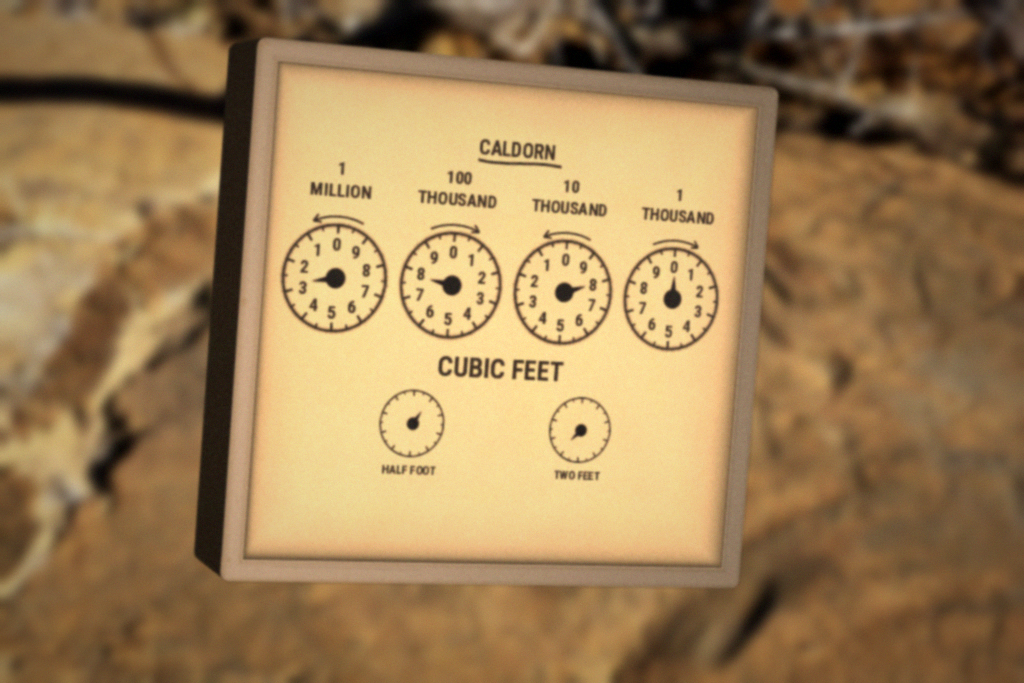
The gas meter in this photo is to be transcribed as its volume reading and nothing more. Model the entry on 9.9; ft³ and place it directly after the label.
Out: 278000; ft³
